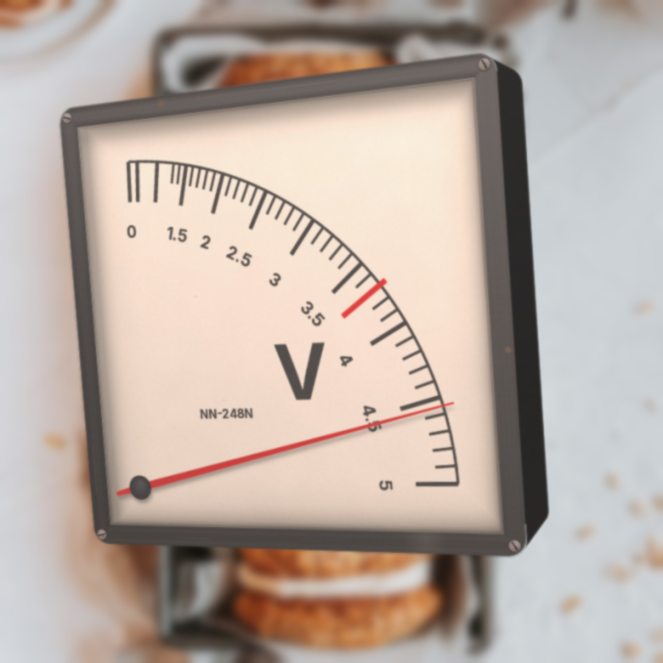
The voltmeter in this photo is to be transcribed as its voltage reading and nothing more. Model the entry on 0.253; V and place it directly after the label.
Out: 4.55; V
